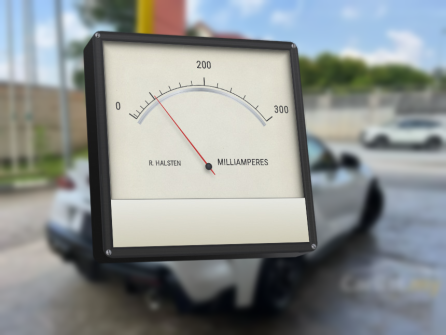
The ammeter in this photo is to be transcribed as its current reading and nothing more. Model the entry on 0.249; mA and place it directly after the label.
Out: 100; mA
